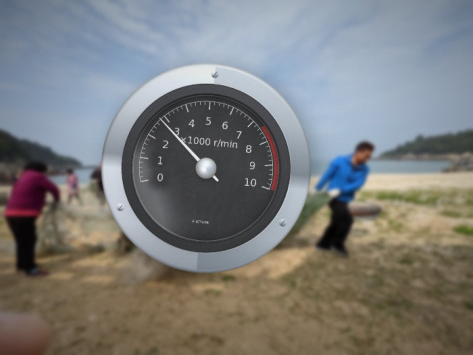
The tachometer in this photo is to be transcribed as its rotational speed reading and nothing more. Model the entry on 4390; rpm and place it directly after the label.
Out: 2800; rpm
